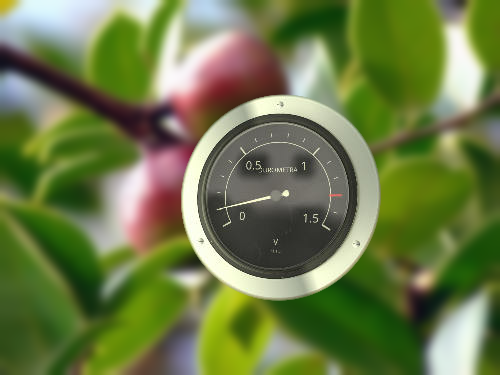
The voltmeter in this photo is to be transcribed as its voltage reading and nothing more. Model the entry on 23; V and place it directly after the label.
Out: 0.1; V
